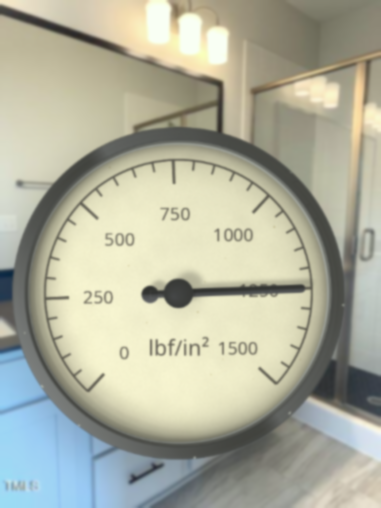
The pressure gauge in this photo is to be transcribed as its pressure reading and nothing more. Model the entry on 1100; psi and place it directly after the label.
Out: 1250; psi
